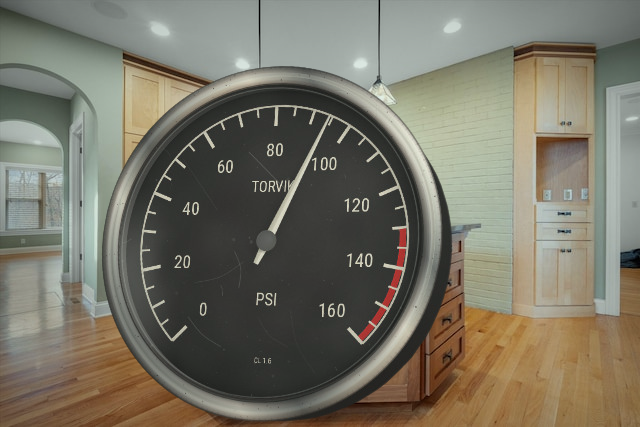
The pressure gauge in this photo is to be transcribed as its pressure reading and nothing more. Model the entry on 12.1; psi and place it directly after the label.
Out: 95; psi
